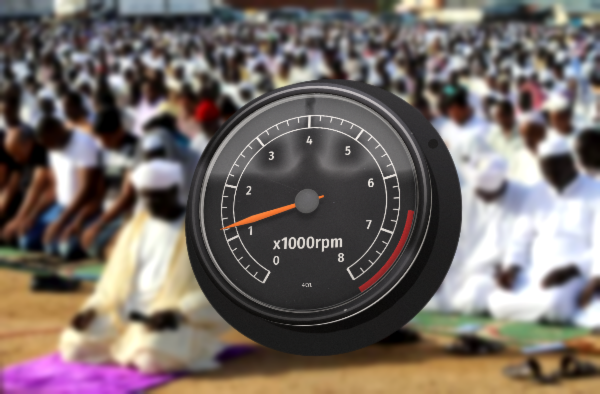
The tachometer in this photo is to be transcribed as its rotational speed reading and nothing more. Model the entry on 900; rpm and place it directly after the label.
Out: 1200; rpm
